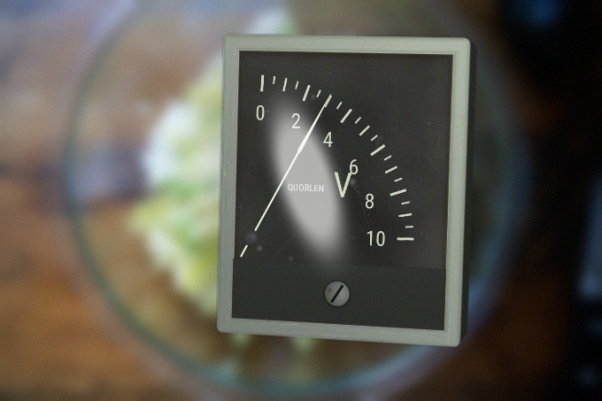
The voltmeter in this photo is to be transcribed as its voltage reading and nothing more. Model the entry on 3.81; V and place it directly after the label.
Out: 3; V
